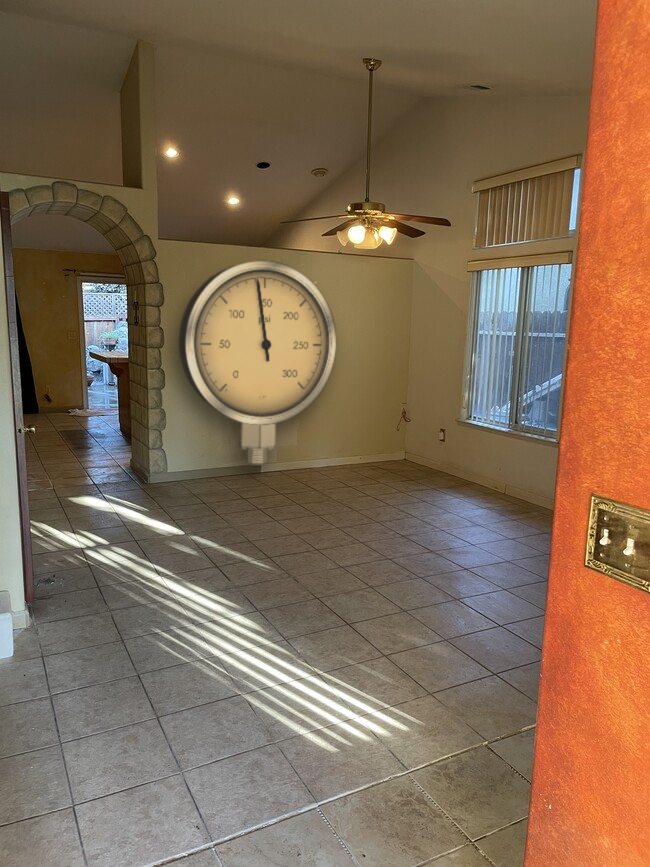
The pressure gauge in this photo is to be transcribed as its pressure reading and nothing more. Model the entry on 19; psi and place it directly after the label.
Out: 140; psi
